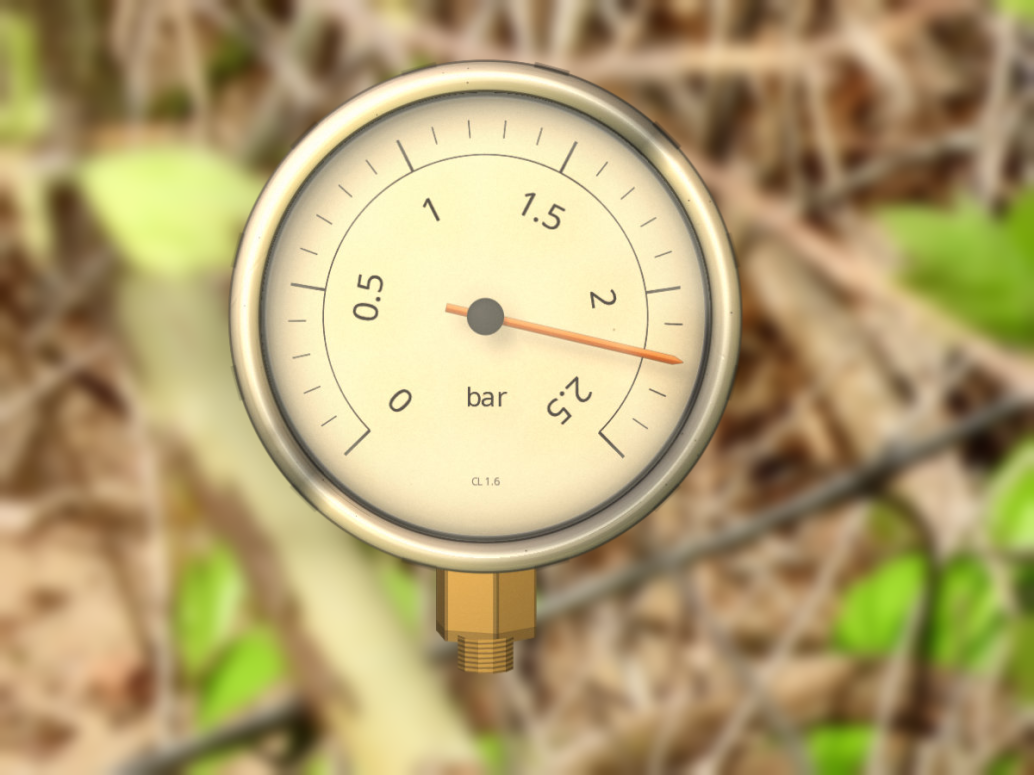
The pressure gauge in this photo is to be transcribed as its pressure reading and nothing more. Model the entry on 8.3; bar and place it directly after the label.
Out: 2.2; bar
